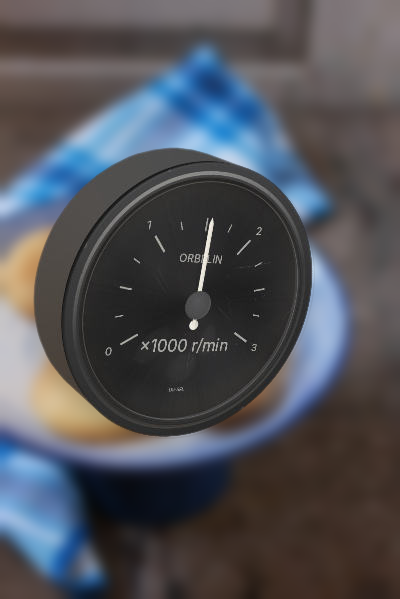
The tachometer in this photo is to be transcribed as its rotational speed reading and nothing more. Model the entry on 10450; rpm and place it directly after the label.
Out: 1500; rpm
